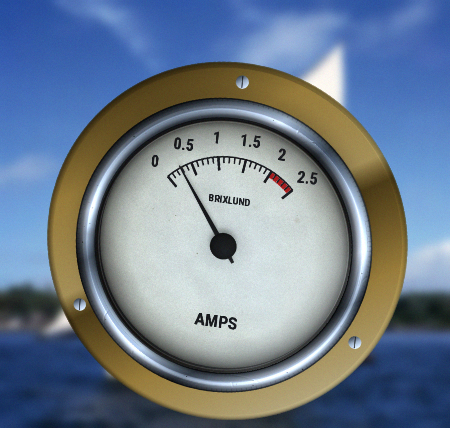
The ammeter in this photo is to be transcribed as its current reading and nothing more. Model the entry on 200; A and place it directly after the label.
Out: 0.3; A
